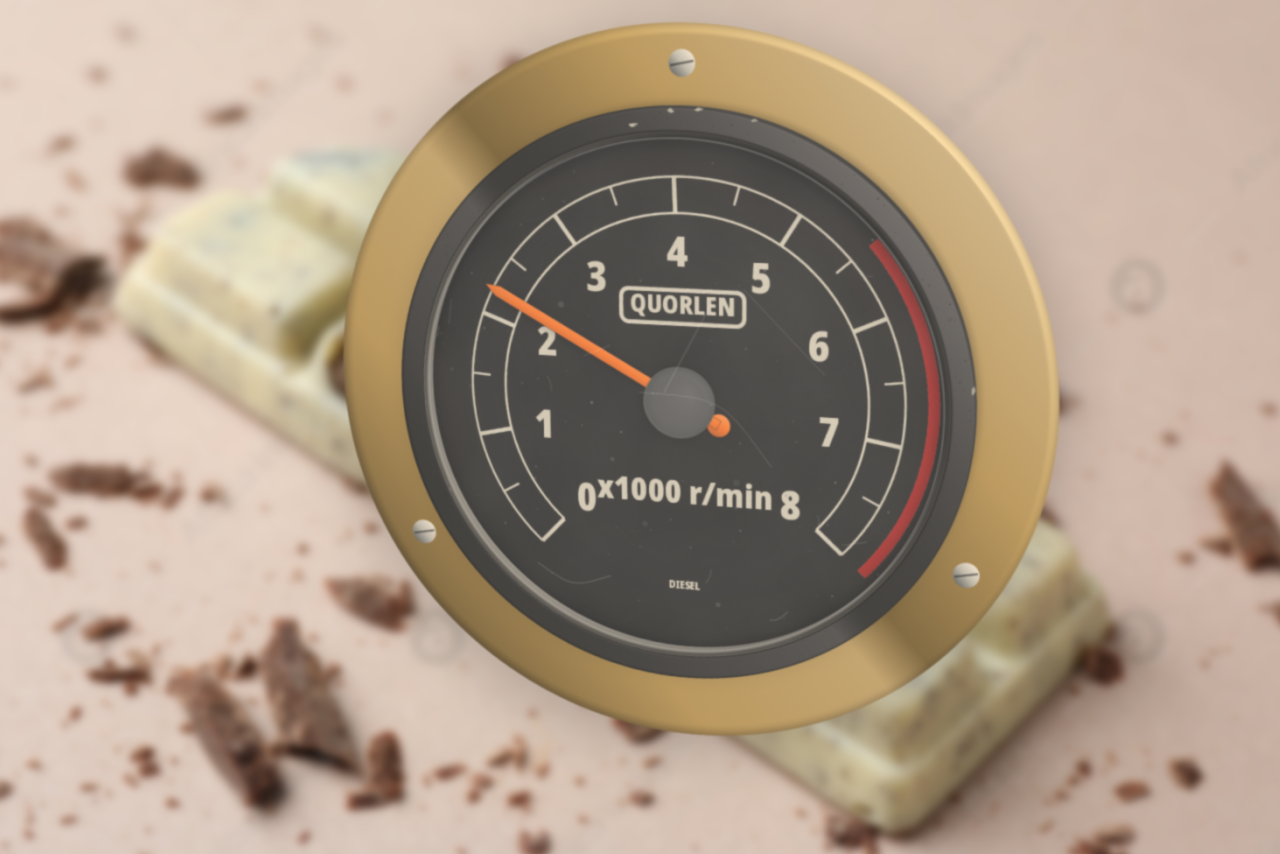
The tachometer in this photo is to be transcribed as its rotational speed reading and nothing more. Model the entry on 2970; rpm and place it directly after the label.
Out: 2250; rpm
